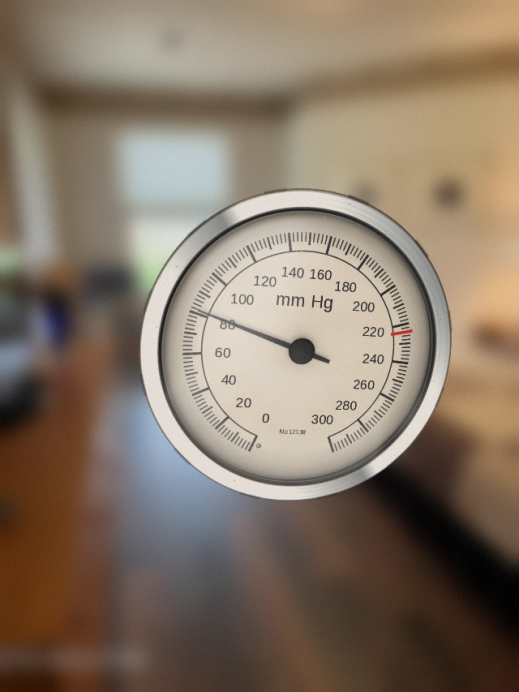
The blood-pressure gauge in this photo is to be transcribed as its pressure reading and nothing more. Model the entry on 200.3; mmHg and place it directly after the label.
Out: 82; mmHg
